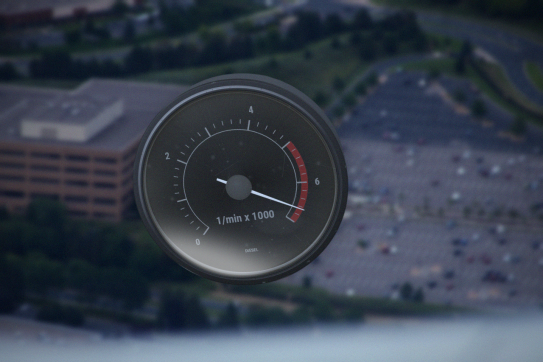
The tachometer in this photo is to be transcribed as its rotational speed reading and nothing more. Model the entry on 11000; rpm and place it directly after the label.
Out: 6600; rpm
